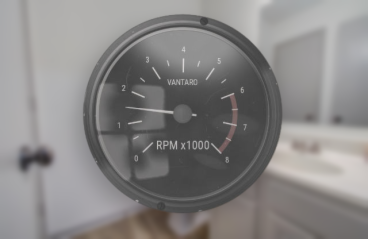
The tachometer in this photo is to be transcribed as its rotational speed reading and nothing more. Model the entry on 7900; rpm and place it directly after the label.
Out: 1500; rpm
